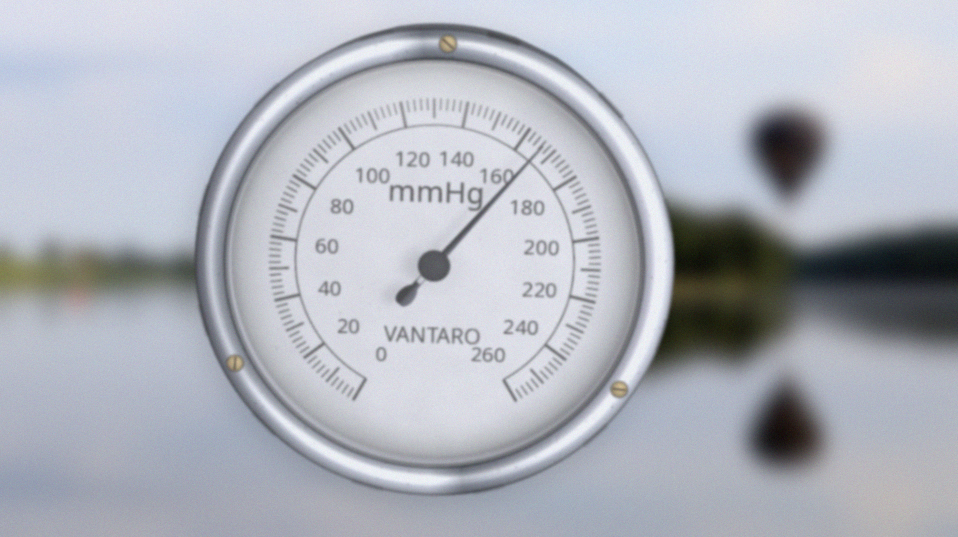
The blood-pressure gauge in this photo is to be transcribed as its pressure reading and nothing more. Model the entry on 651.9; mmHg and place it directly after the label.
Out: 166; mmHg
